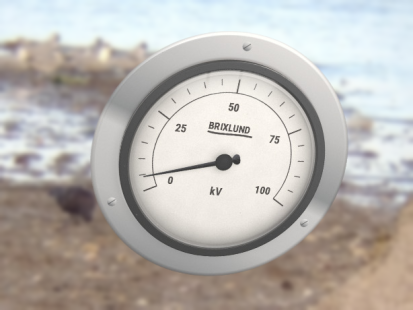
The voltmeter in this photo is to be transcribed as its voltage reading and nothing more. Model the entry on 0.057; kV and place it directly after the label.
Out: 5; kV
